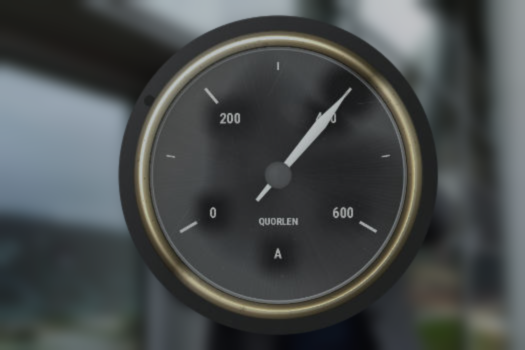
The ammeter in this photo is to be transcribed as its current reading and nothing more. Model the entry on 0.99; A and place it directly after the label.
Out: 400; A
